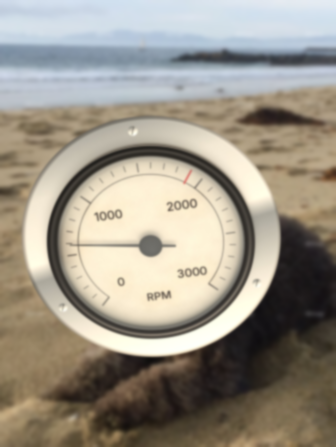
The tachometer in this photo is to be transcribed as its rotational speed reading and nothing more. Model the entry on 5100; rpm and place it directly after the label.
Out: 600; rpm
